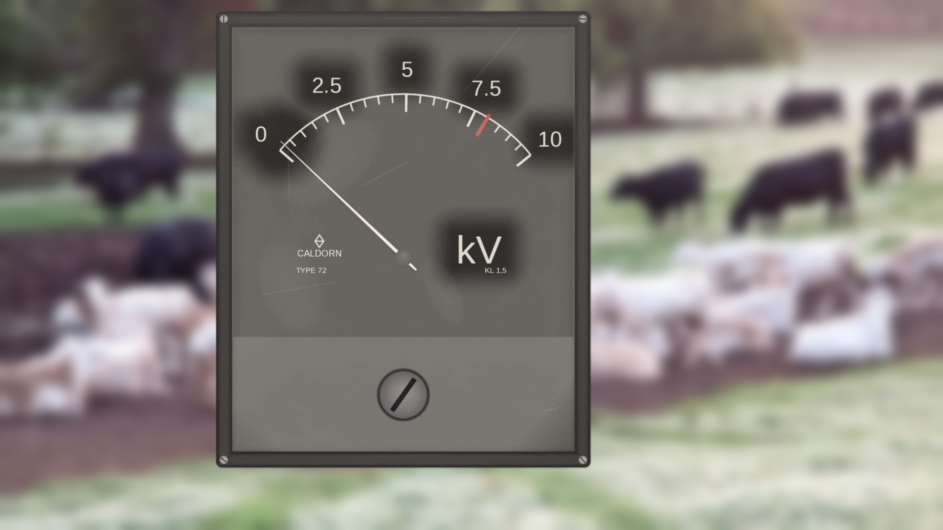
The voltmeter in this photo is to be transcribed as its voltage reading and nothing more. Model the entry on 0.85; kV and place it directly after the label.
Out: 0.25; kV
